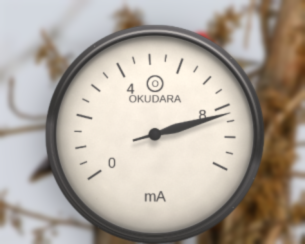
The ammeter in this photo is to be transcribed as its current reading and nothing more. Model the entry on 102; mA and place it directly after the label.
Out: 8.25; mA
